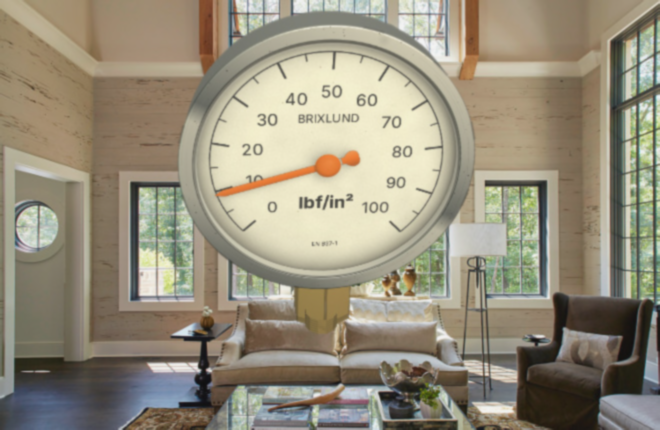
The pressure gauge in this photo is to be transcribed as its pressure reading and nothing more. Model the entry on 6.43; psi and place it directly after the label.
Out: 10; psi
